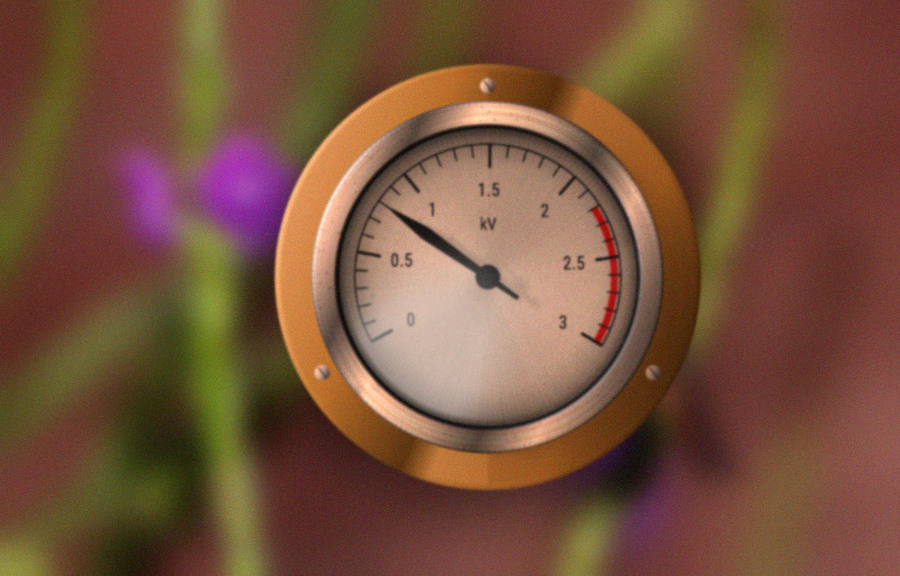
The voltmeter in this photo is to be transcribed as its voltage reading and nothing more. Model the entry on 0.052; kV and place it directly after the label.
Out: 0.8; kV
